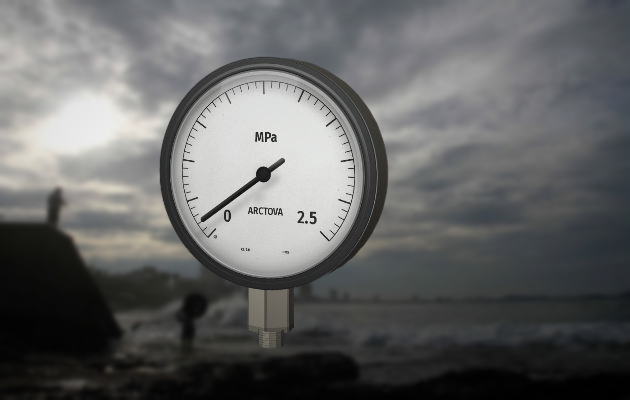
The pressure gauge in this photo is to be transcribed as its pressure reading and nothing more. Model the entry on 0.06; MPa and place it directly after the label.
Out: 0.1; MPa
